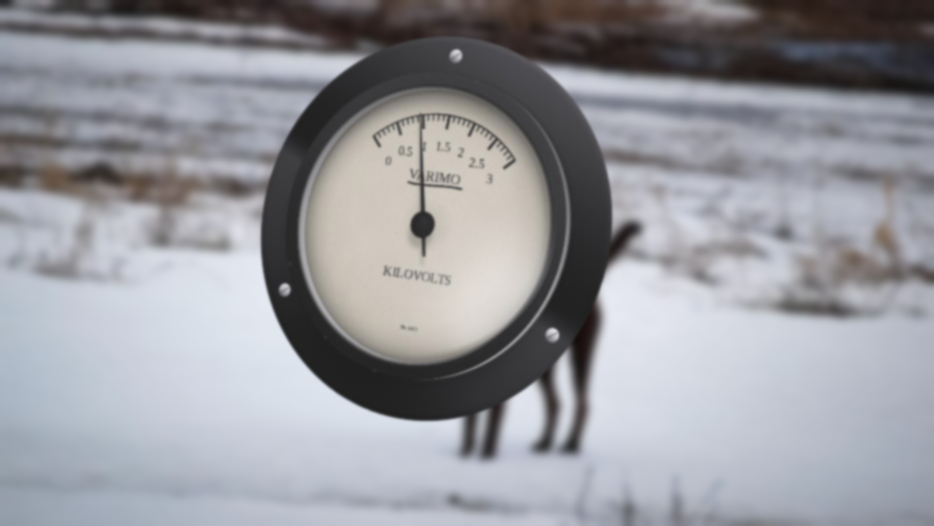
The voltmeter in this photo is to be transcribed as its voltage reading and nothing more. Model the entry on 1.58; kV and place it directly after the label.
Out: 1; kV
